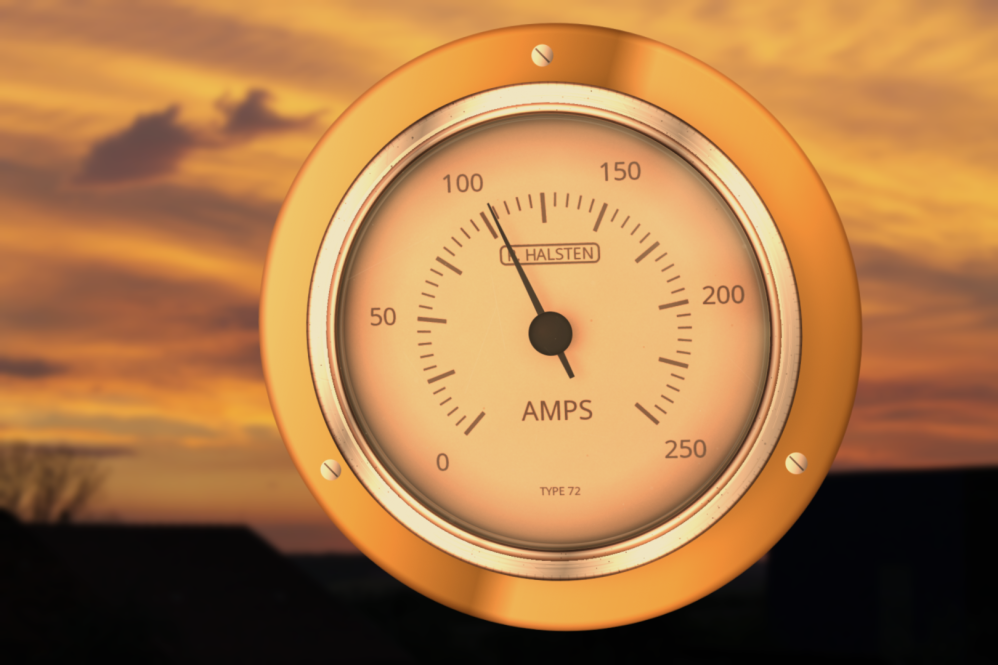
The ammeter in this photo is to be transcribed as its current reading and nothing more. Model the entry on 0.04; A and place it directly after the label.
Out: 105; A
